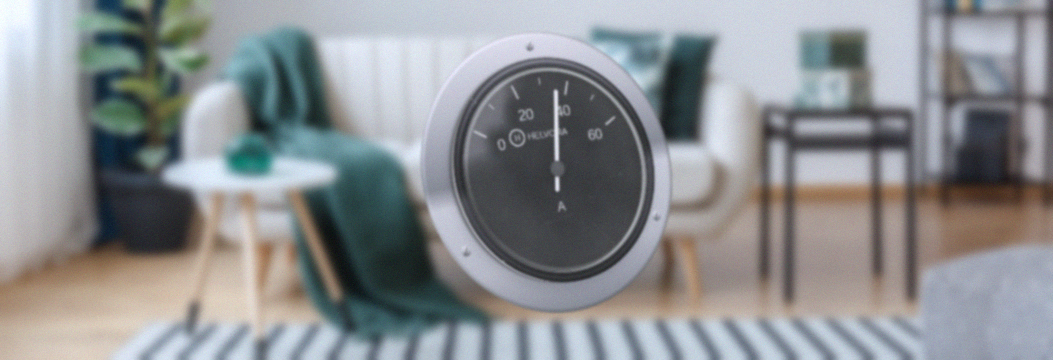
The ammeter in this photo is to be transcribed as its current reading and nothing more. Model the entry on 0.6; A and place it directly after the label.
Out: 35; A
